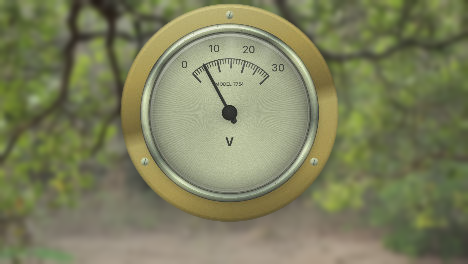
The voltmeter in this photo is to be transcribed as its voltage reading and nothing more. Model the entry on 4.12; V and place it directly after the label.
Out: 5; V
